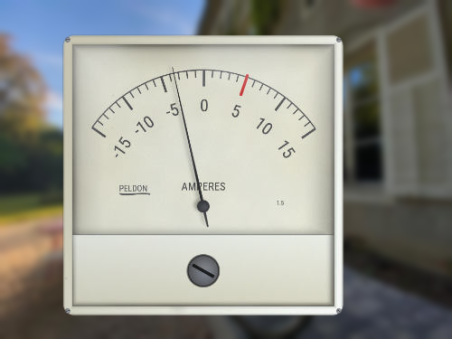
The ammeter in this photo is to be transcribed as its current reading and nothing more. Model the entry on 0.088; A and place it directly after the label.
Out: -3.5; A
